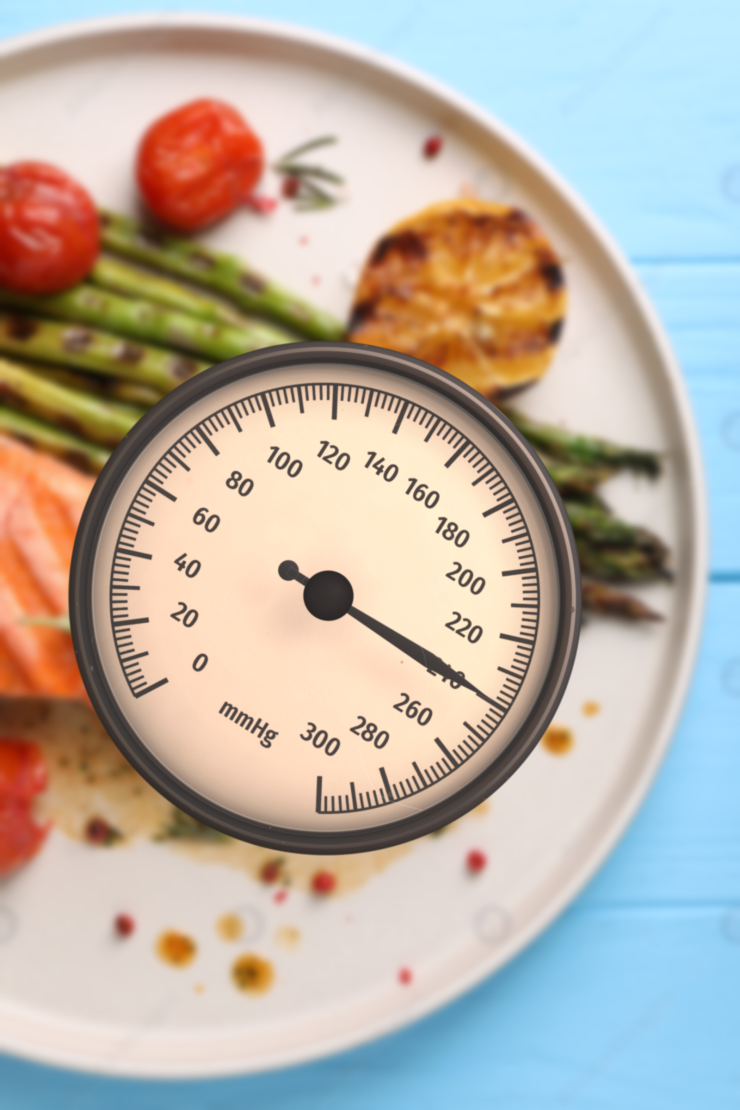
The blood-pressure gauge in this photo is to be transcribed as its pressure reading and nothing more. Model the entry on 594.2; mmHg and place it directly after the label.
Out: 240; mmHg
